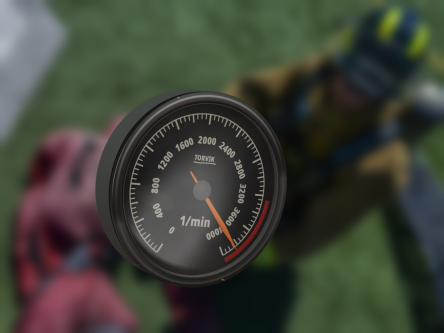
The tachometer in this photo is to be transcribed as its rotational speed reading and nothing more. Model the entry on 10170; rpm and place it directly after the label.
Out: 3850; rpm
